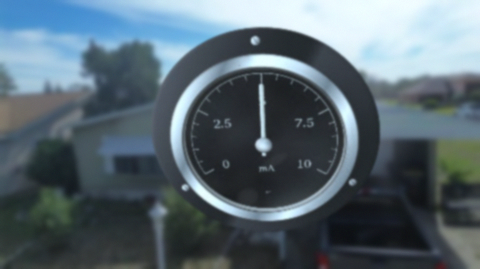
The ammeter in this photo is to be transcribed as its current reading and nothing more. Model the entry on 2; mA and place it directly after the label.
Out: 5; mA
